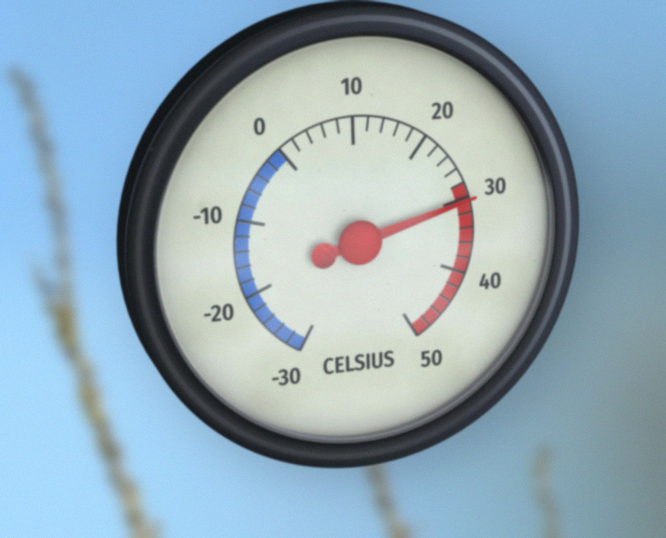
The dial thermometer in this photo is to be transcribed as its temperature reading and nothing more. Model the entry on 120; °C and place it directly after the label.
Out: 30; °C
